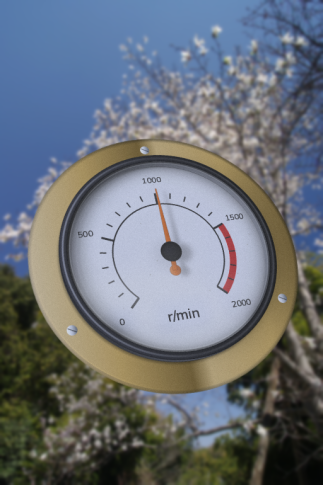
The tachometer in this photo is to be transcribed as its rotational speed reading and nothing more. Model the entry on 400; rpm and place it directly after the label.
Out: 1000; rpm
